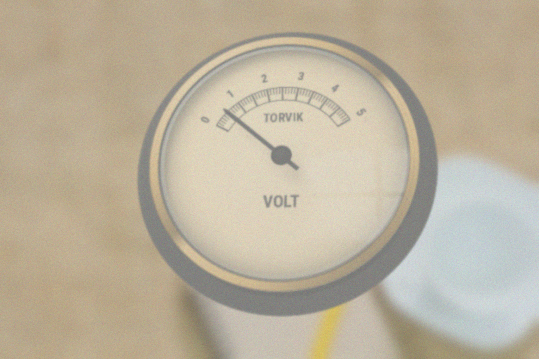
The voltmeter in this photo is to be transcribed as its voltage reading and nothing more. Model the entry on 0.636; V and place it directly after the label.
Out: 0.5; V
